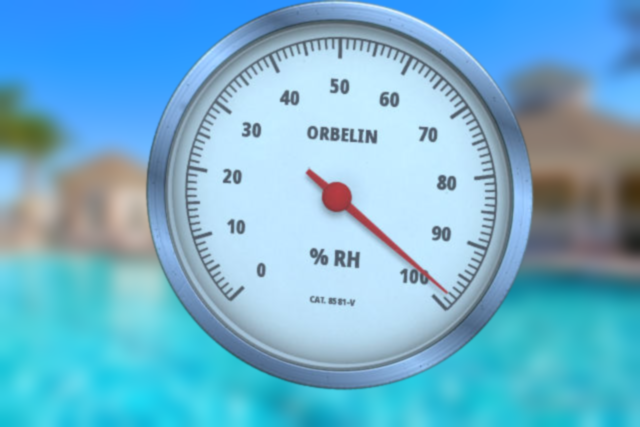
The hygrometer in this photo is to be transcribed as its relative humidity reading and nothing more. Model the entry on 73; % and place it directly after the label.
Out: 98; %
